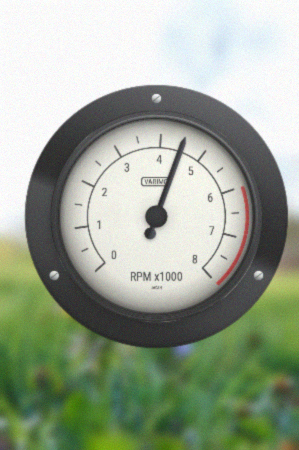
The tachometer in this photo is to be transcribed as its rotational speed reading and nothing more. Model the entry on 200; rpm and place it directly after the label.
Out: 4500; rpm
